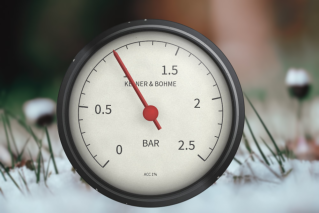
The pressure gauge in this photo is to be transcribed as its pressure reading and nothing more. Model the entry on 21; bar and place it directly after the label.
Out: 1; bar
